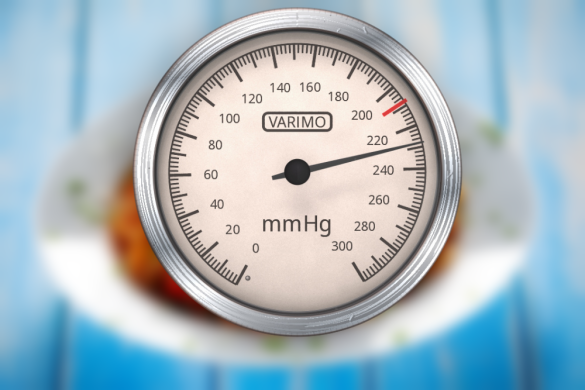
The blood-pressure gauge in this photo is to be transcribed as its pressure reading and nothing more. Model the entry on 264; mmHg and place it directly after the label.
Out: 228; mmHg
